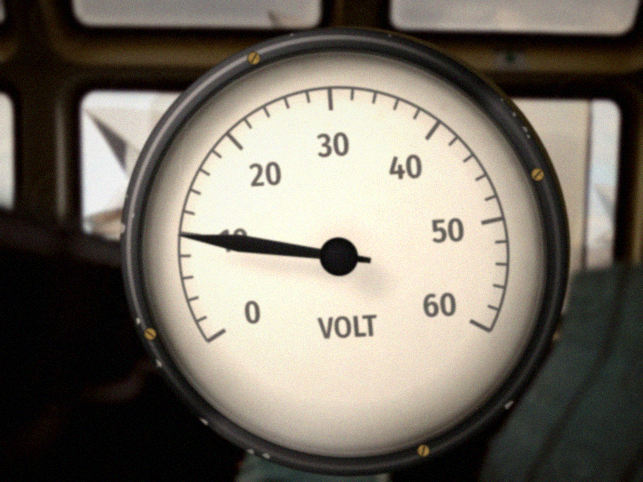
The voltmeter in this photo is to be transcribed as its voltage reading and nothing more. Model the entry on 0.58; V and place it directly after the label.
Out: 10; V
